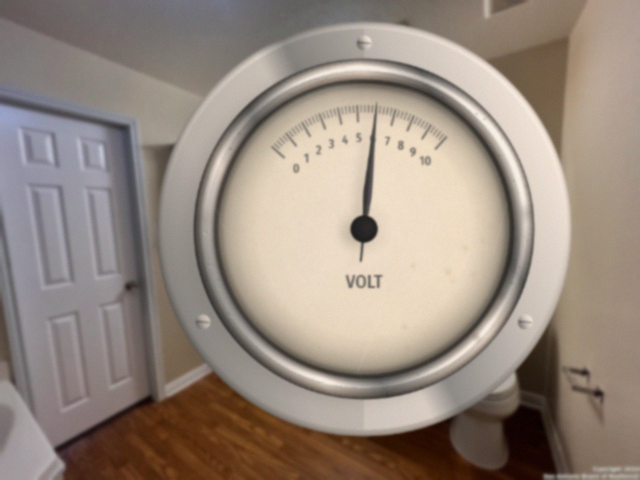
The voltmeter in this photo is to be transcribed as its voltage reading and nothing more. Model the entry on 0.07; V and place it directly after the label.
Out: 6; V
